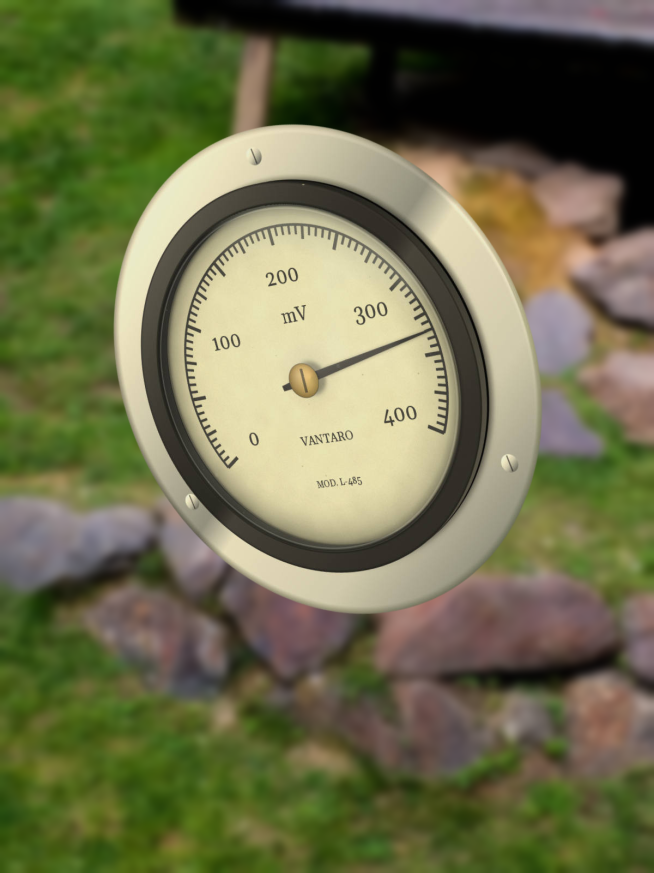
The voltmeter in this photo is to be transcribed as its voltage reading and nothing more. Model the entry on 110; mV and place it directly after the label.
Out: 335; mV
